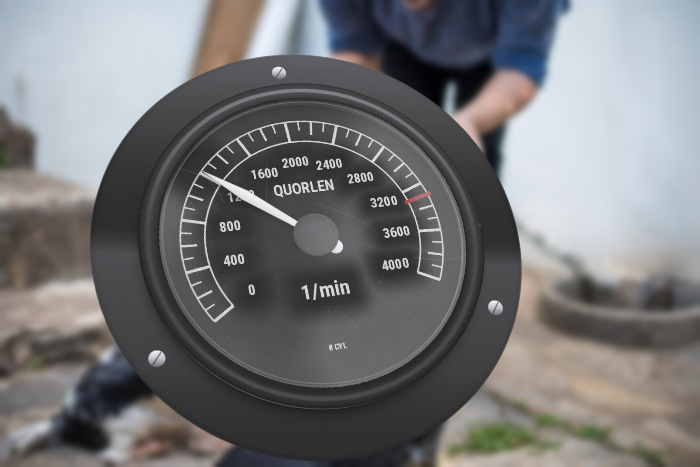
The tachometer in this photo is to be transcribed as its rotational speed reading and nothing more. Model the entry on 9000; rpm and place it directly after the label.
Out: 1200; rpm
